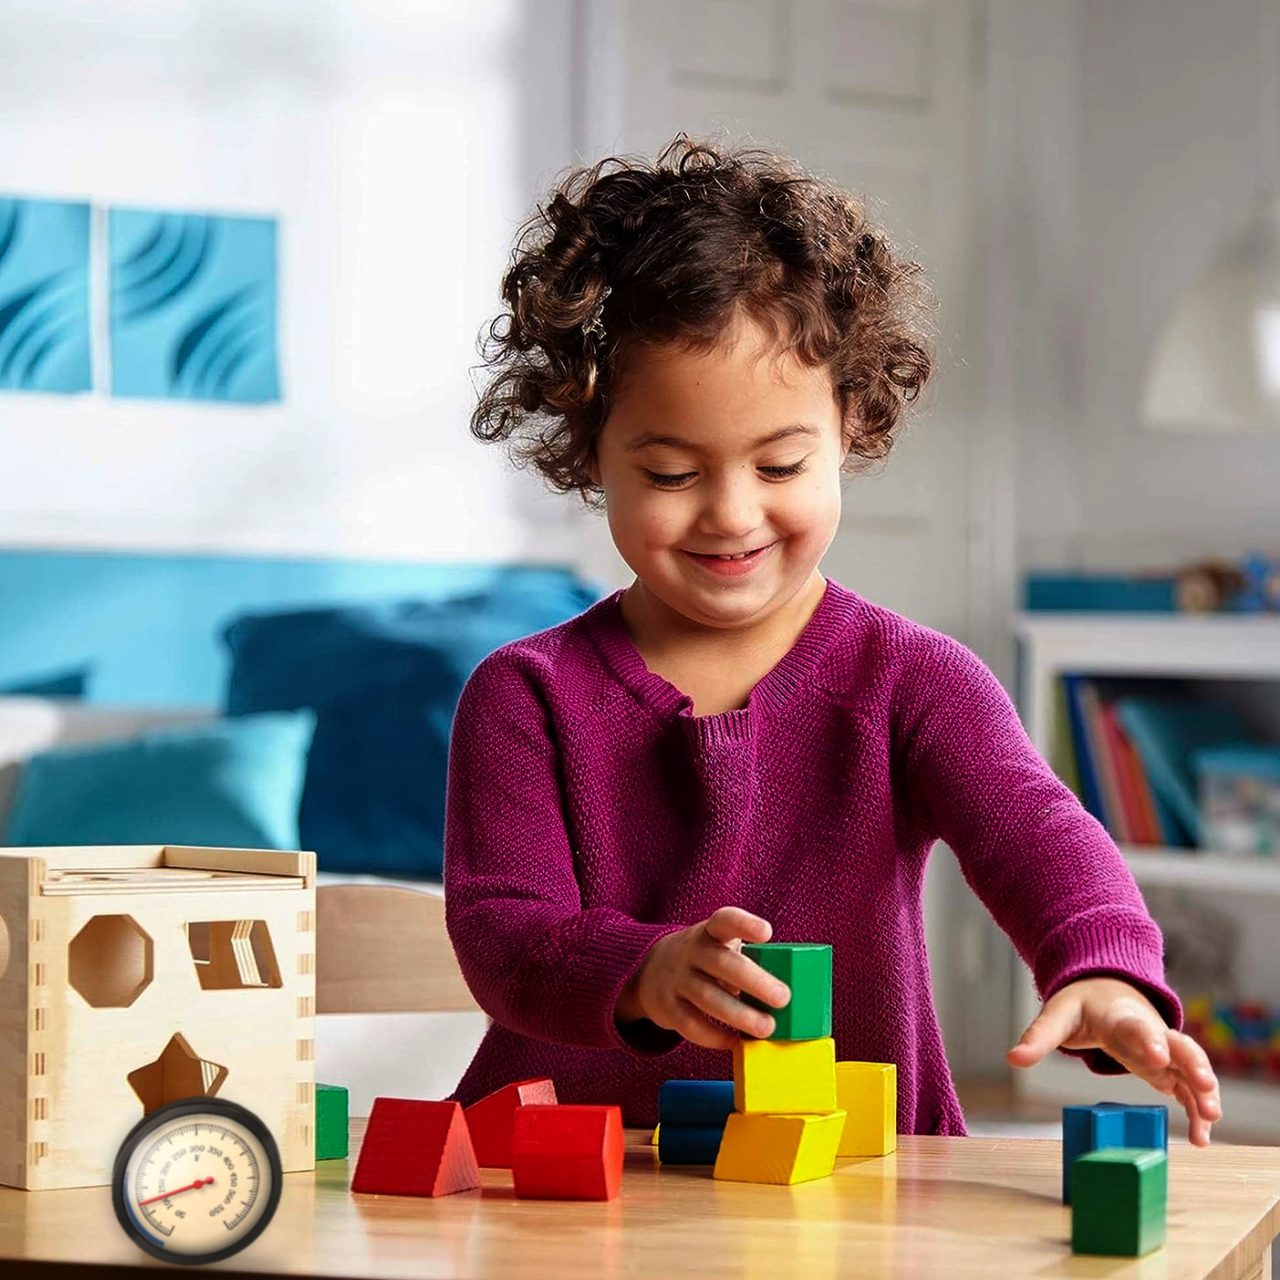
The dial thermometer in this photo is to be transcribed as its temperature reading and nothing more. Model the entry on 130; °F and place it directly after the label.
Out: 125; °F
